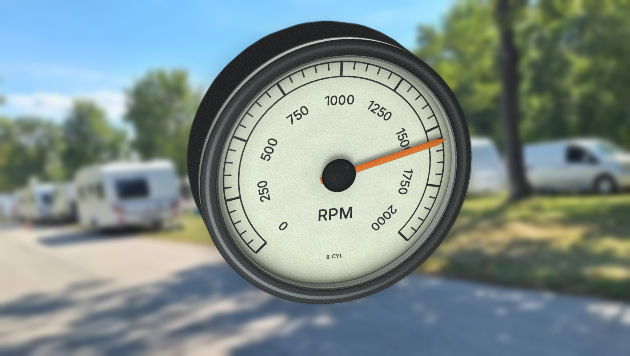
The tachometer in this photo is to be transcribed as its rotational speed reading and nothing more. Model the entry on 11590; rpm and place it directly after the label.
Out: 1550; rpm
